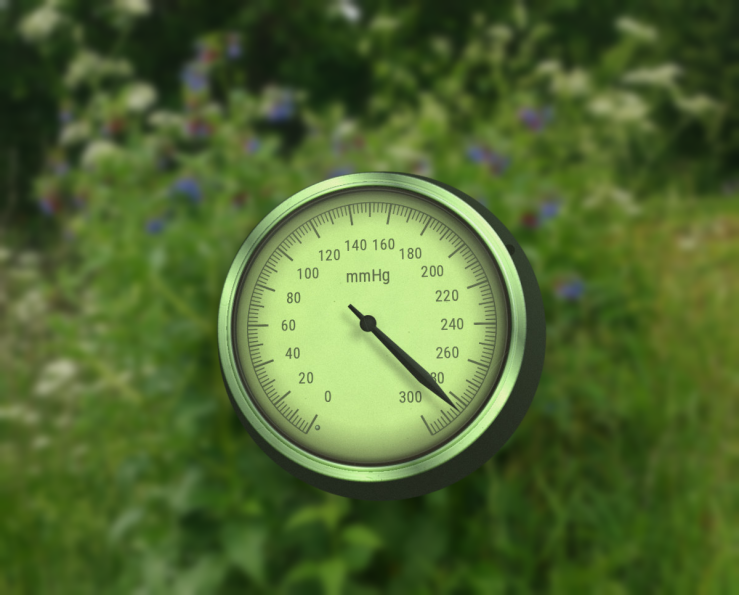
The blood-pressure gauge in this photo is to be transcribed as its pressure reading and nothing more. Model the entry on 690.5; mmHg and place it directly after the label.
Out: 284; mmHg
